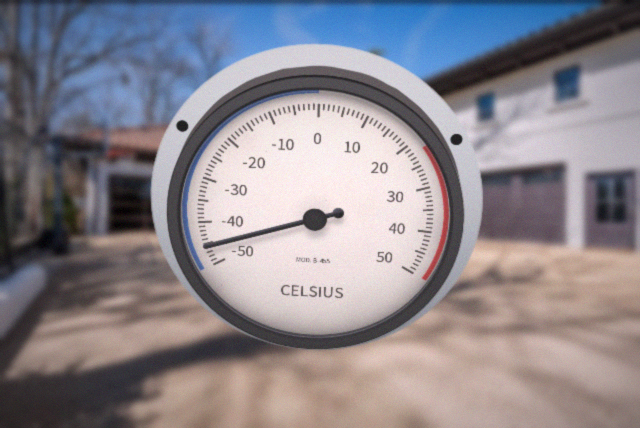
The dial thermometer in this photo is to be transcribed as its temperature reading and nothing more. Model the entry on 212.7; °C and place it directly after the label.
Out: -45; °C
